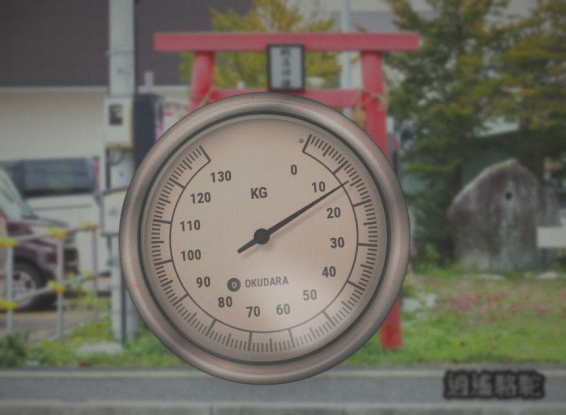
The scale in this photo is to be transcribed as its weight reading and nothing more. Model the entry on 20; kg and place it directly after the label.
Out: 14; kg
